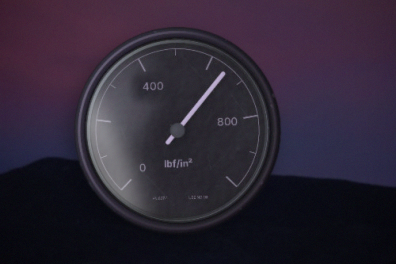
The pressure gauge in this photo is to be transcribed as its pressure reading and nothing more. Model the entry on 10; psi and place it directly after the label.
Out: 650; psi
